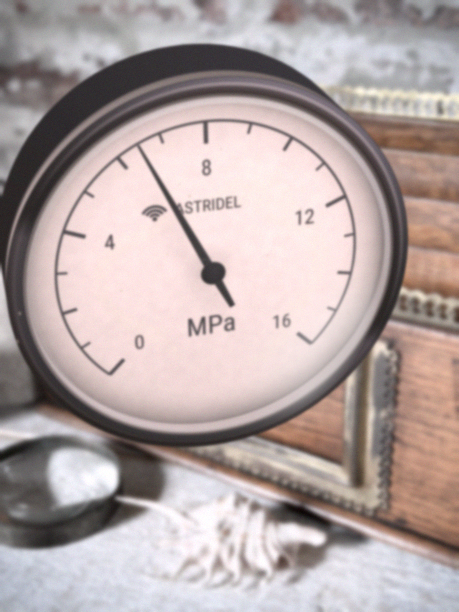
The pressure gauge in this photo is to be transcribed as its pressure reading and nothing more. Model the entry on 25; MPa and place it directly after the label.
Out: 6.5; MPa
